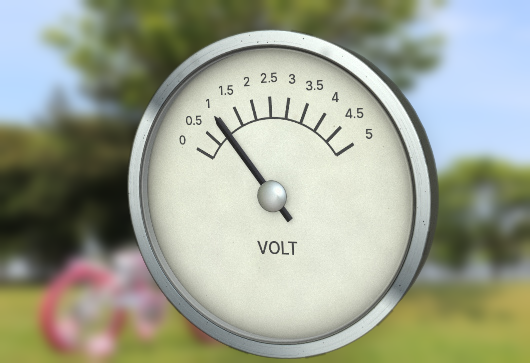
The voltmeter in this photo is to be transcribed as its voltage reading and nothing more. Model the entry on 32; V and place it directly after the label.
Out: 1; V
